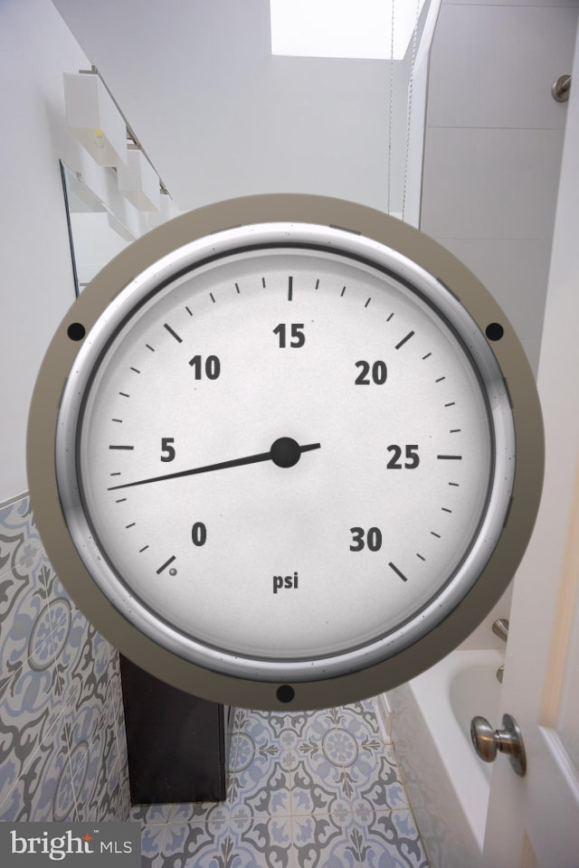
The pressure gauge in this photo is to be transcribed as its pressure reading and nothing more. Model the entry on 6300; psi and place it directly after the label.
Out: 3.5; psi
